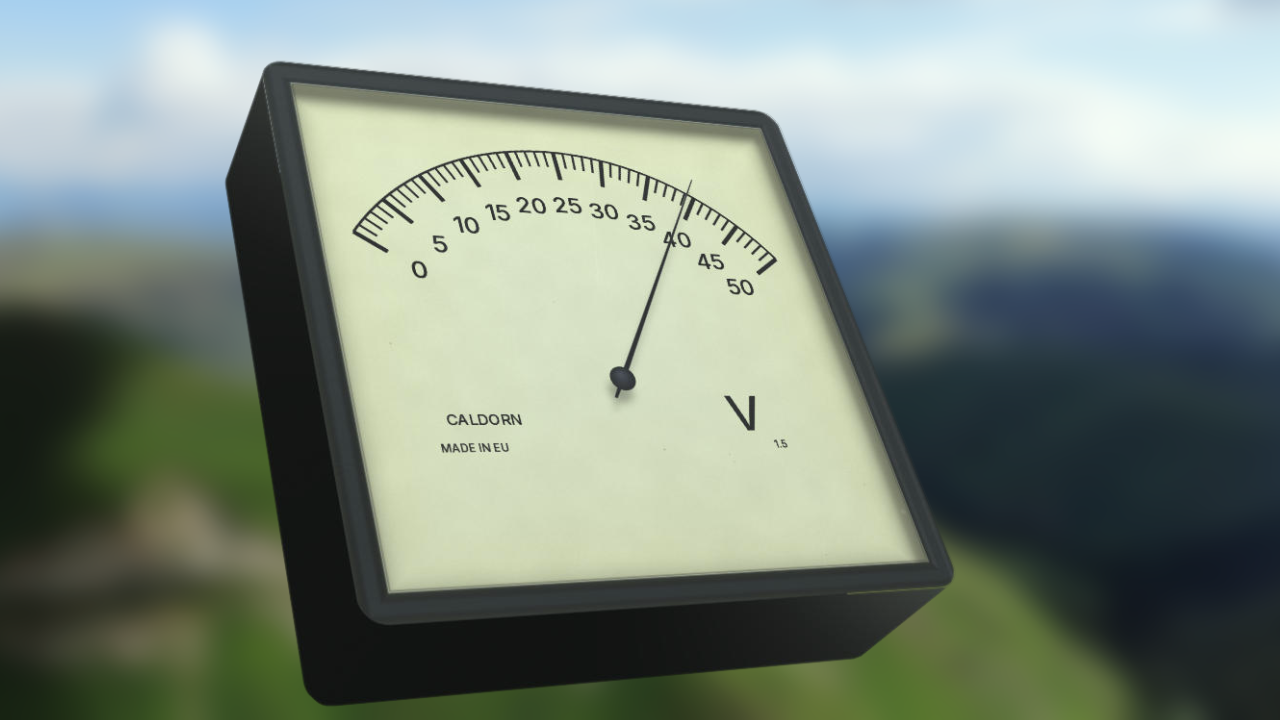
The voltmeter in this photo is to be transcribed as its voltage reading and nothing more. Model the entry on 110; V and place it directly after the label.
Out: 39; V
